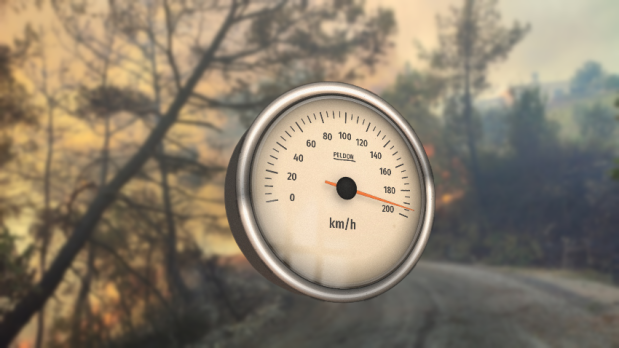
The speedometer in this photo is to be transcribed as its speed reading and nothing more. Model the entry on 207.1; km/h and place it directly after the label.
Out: 195; km/h
